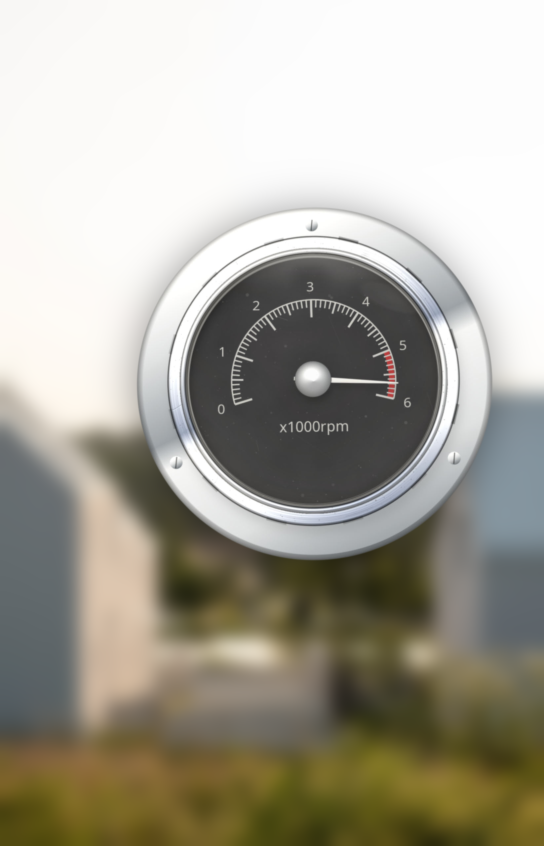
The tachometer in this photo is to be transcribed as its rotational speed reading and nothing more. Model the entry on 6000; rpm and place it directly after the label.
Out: 5700; rpm
